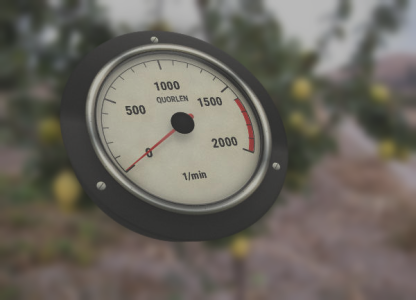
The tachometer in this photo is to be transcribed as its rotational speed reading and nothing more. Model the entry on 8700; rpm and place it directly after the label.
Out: 0; rpm
